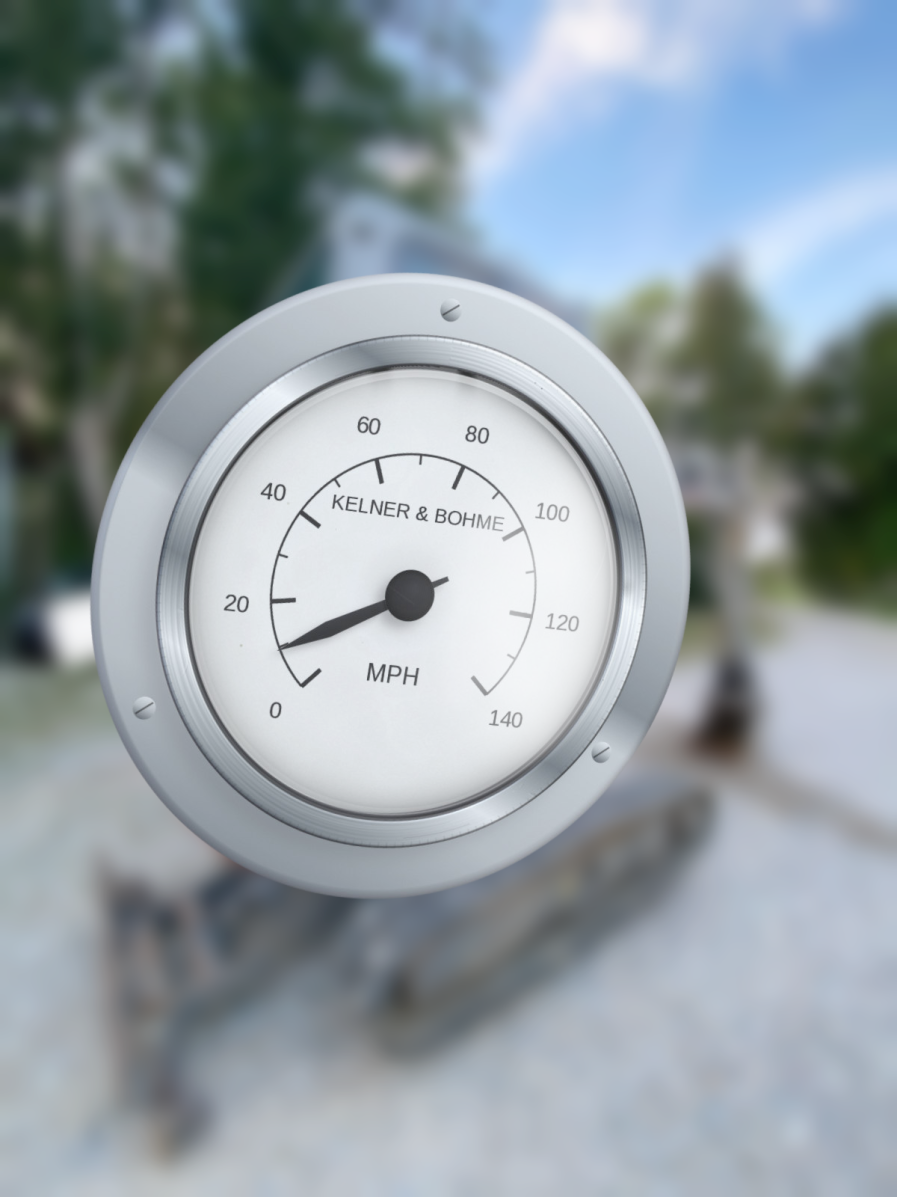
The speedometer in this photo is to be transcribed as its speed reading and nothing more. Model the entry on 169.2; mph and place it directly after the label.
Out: 10; mph
